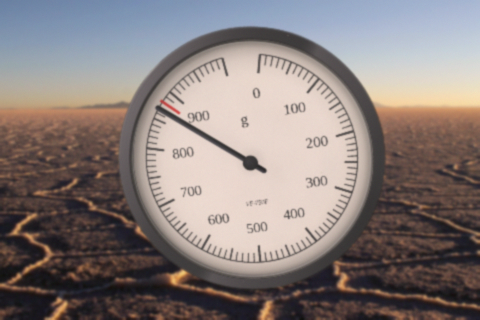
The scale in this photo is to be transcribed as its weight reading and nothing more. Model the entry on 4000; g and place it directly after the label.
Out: 870; g
